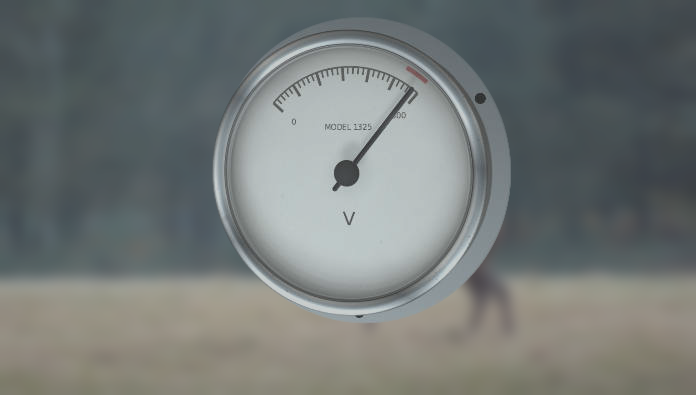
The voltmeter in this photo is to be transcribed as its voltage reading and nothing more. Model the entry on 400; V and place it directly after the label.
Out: 290; V
